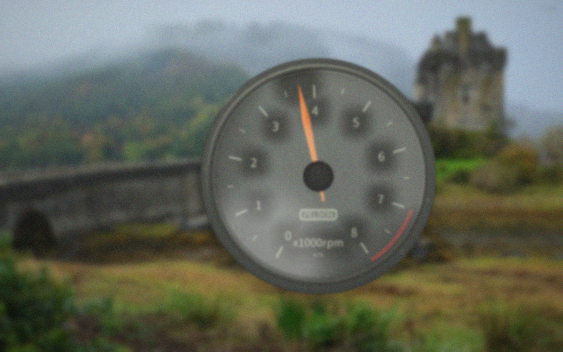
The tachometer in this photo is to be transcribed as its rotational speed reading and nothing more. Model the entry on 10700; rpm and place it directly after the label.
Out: 3750; rpm
